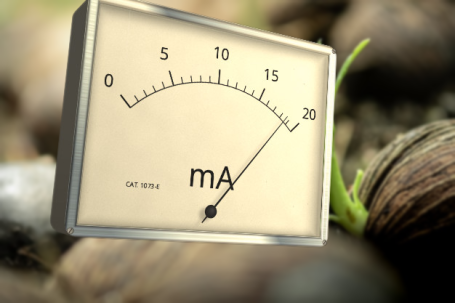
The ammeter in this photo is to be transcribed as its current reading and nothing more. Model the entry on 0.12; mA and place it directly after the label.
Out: 18.5; mA
